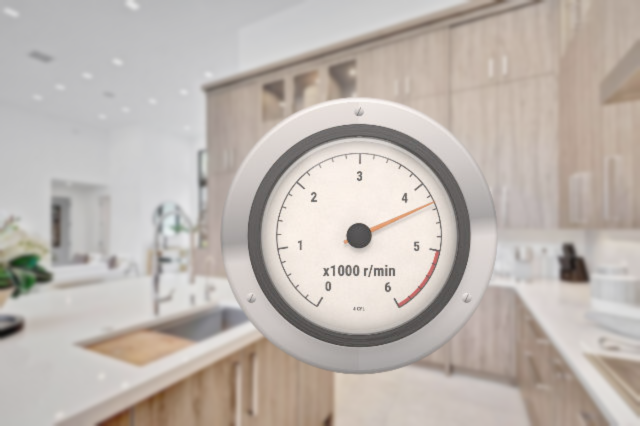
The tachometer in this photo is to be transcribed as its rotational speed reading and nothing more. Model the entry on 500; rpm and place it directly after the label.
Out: 4300; rpm
